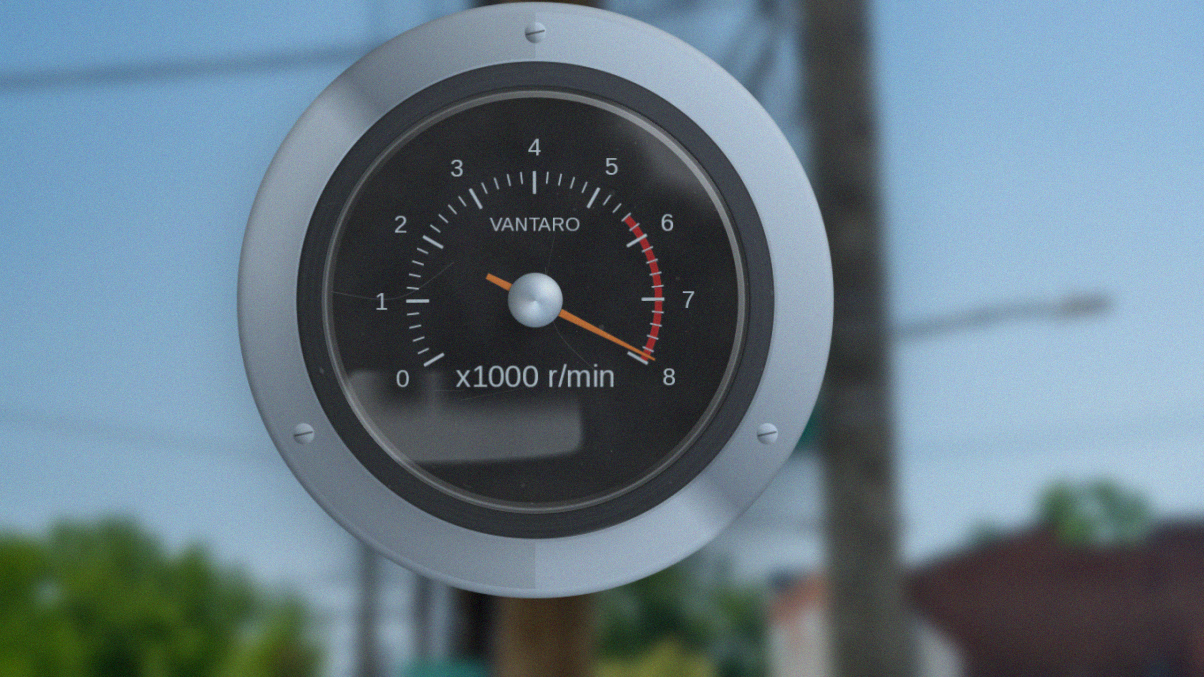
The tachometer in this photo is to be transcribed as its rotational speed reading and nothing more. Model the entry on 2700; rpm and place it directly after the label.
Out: 7900; rpm
